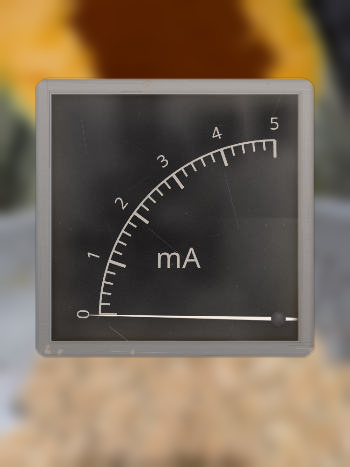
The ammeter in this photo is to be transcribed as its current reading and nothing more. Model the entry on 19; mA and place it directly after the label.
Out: 0; mA
